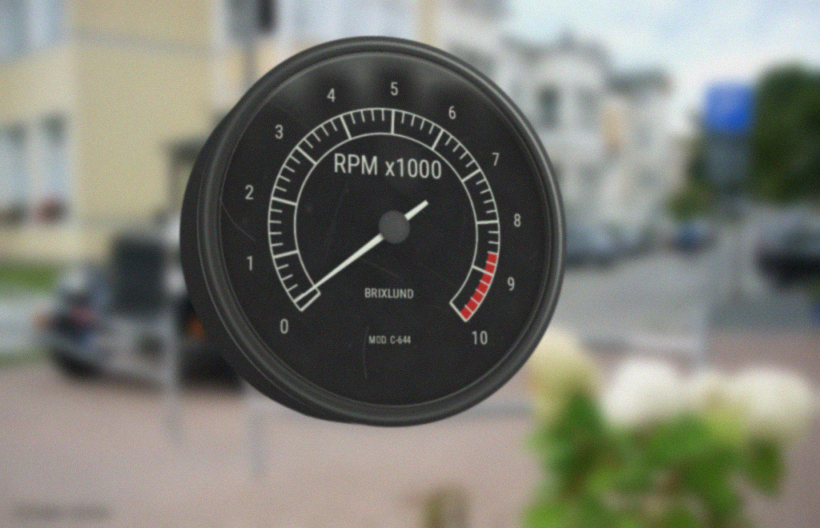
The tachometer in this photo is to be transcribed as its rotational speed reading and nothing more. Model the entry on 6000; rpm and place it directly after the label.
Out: 200; rpm
